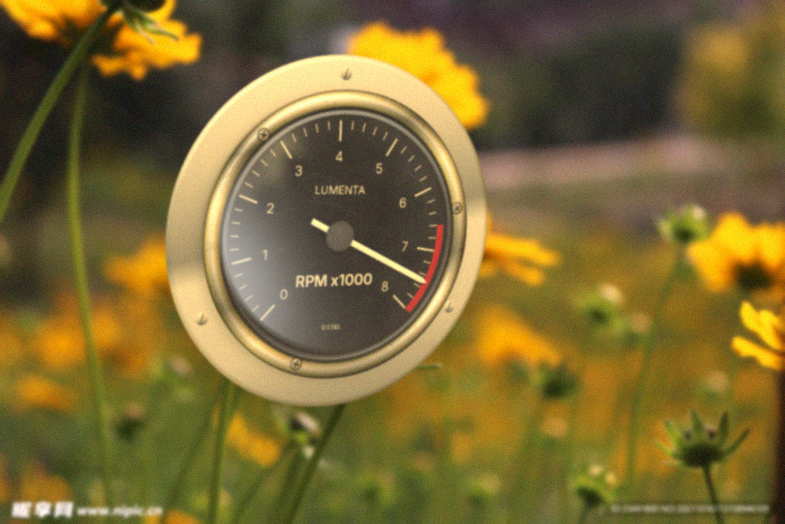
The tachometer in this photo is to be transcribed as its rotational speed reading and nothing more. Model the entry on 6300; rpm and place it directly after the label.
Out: 7500; rpm
